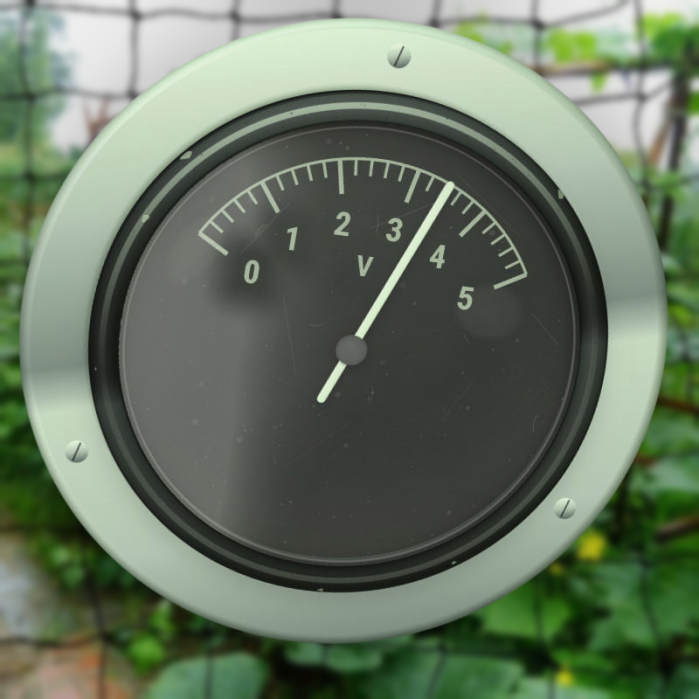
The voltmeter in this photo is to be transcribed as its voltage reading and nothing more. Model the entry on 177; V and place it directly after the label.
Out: 3.4; V
